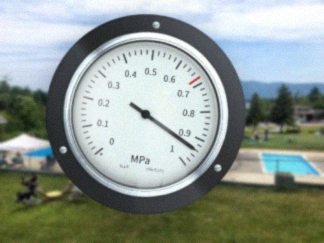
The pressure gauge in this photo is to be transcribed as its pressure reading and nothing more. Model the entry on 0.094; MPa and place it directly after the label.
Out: 0.94; MPa
